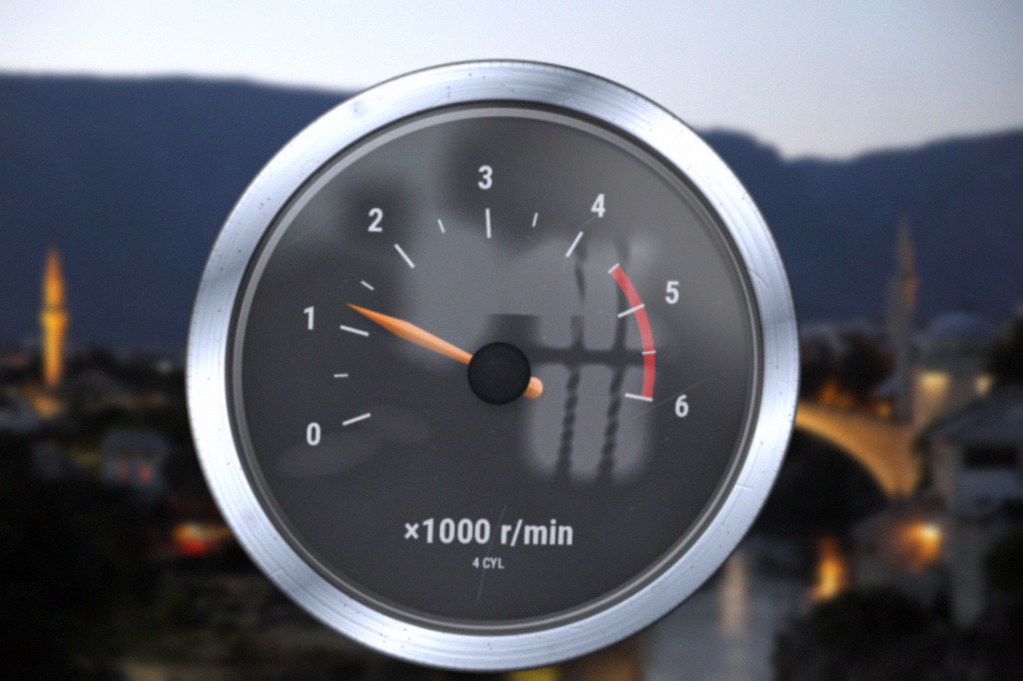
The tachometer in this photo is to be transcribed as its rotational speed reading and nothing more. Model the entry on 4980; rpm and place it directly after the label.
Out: 1250; rpm
